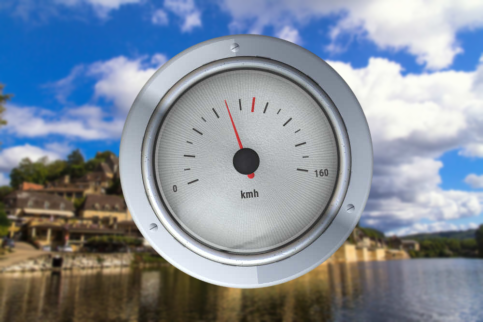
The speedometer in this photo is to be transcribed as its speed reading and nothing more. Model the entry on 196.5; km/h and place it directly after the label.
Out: 70; km/h
